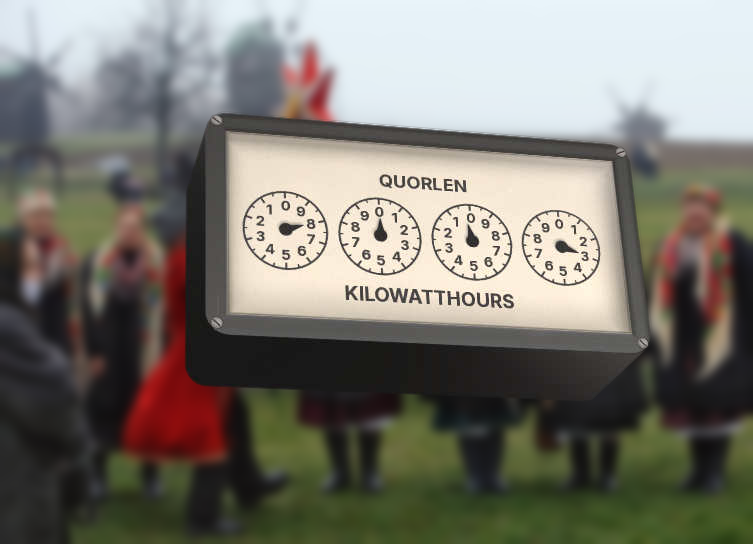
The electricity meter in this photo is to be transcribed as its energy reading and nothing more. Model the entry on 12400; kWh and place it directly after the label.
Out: 8003; kWh
